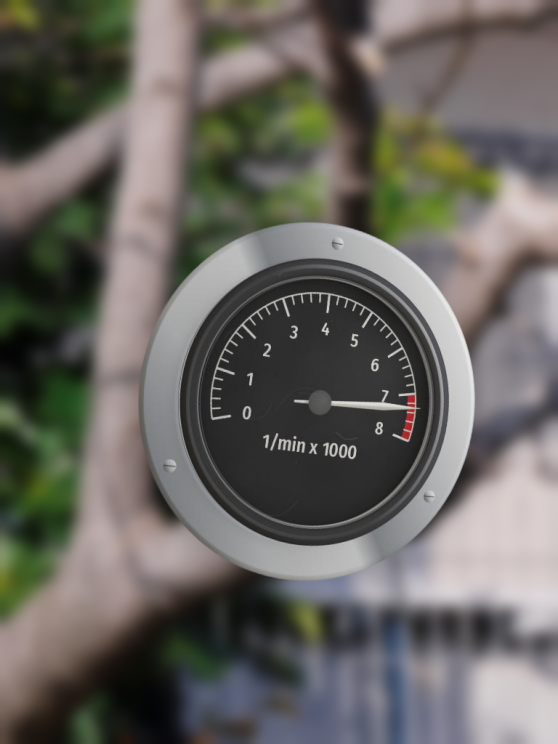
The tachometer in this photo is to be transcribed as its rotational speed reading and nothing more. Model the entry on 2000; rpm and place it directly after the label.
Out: 7300; rpm
